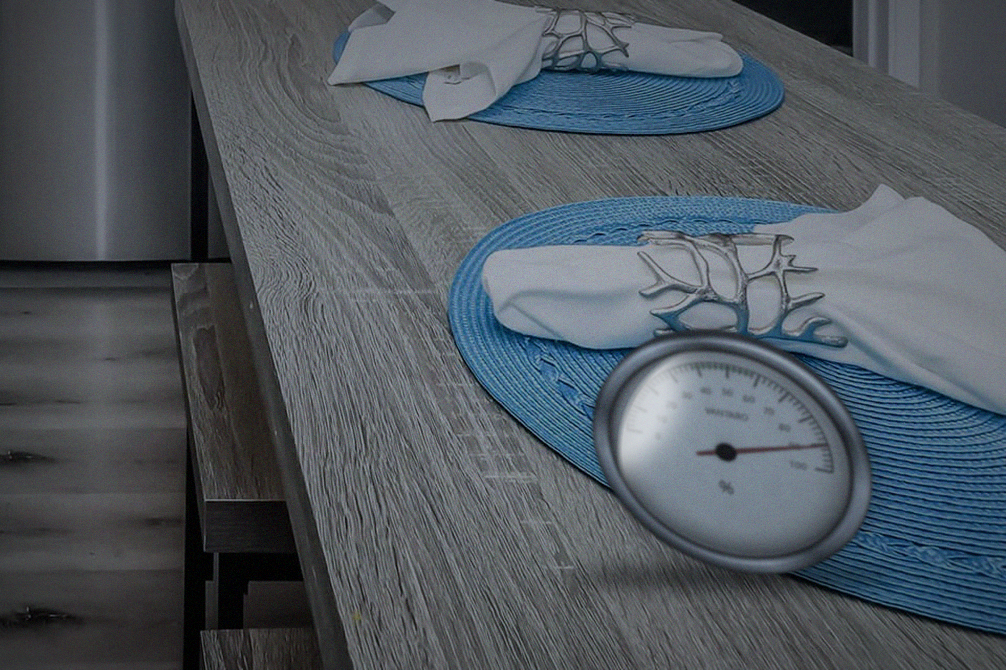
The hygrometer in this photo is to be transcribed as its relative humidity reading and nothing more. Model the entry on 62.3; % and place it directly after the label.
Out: 90; %
